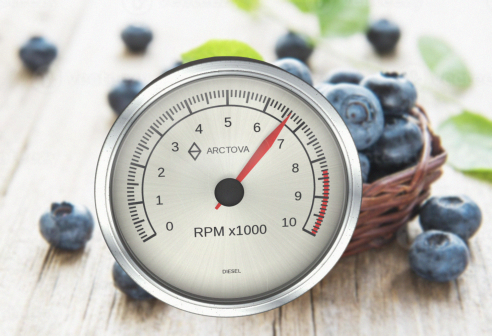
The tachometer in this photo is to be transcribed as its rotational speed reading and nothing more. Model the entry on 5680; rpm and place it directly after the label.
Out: 6600; rpm
